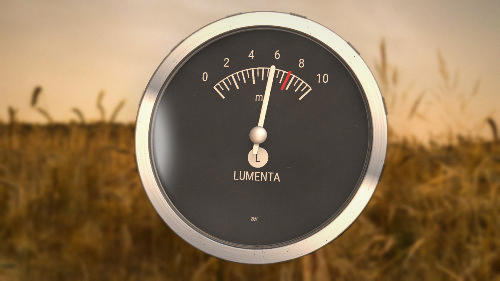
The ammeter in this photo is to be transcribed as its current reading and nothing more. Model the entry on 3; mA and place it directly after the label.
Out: 6; mA
